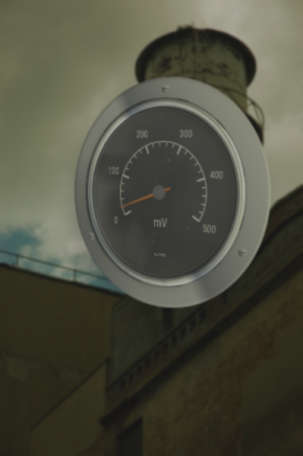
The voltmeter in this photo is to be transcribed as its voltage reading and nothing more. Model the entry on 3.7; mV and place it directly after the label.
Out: 20; mV
